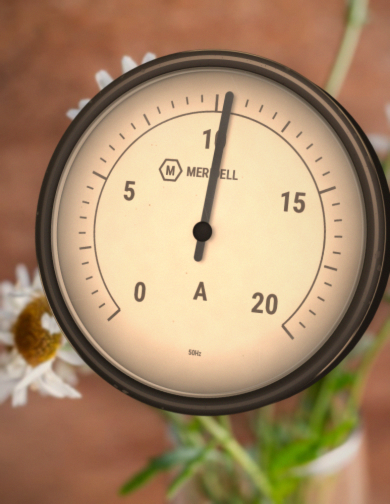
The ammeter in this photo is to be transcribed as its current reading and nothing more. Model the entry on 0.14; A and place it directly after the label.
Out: 10.5; A
